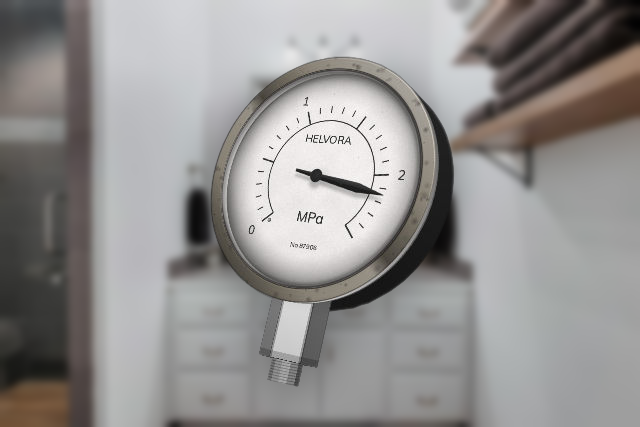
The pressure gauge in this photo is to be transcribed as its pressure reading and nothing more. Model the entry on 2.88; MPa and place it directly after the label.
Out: 2.15; MPa
